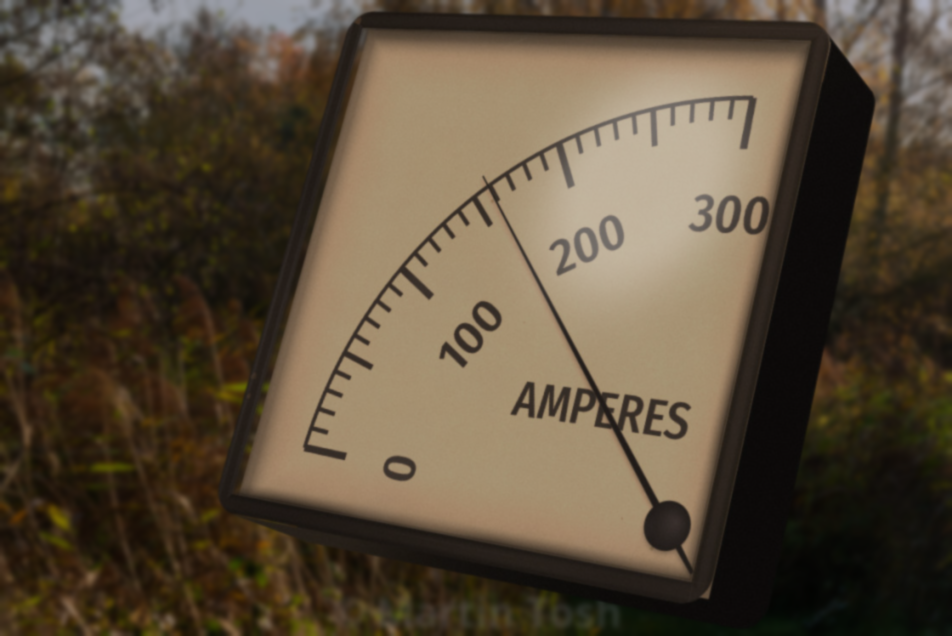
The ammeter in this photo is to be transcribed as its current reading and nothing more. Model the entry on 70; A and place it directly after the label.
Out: 160; A
